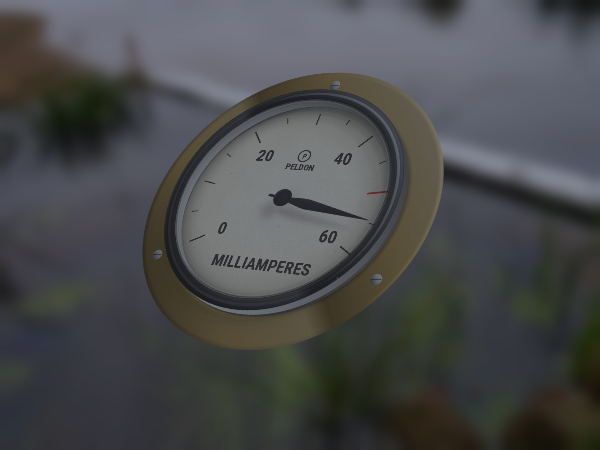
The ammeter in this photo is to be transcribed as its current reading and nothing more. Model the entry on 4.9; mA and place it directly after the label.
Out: 55; mA
